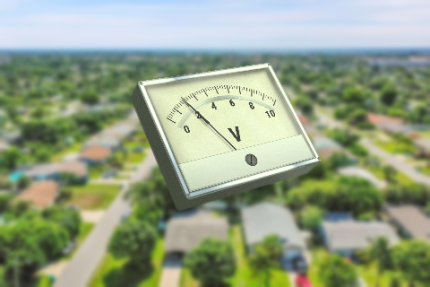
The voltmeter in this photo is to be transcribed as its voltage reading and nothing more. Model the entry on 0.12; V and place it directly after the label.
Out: 2; V
